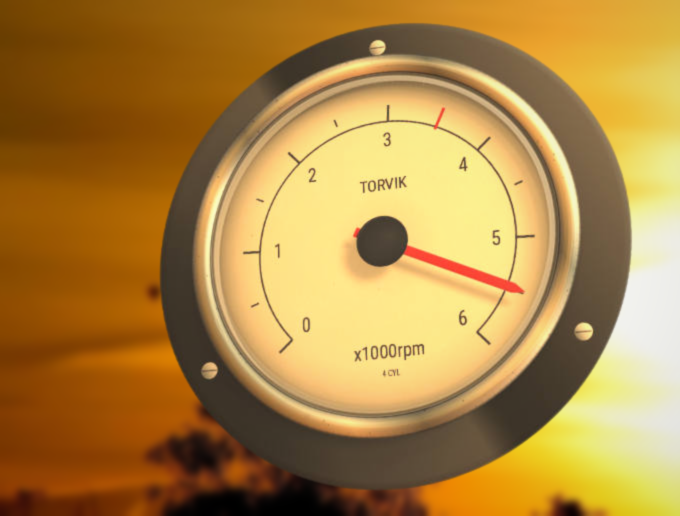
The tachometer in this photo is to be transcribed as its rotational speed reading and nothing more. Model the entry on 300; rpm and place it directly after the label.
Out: 5500; rpm
